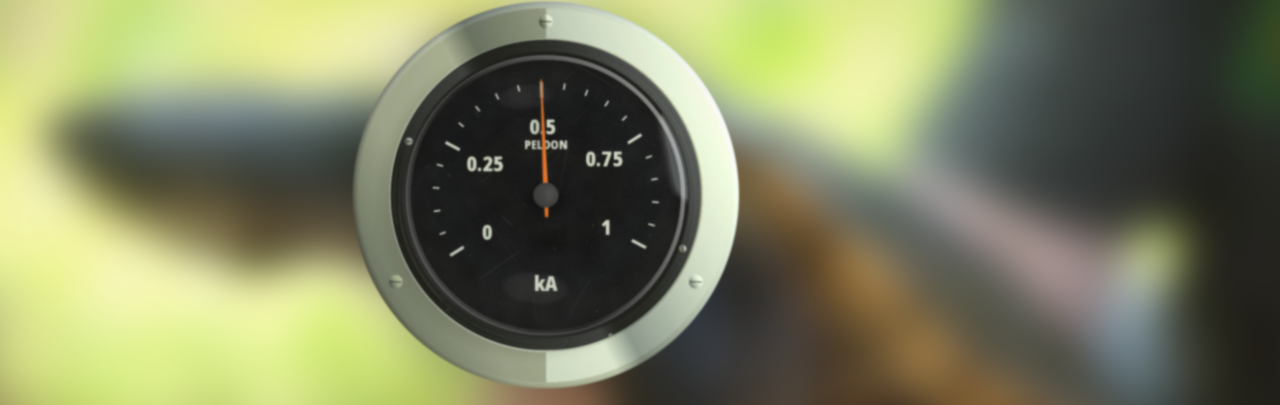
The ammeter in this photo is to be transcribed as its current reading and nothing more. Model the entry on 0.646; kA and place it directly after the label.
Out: 0.5; kA
